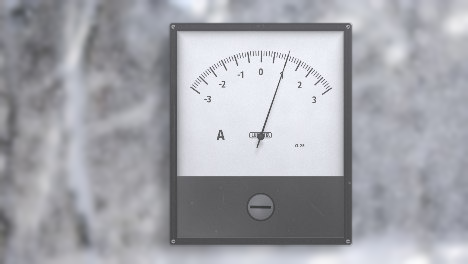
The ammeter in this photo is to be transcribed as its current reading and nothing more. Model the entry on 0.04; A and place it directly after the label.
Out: 1; A
